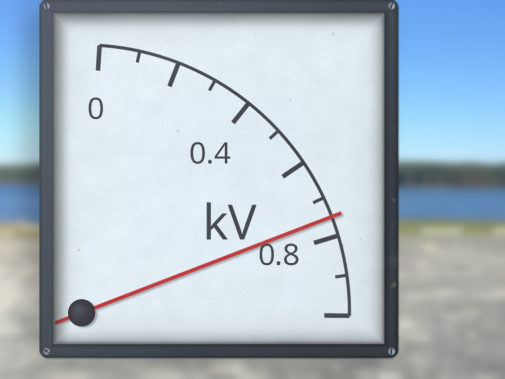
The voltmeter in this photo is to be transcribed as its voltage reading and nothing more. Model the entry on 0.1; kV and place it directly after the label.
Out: 0.75; kV
